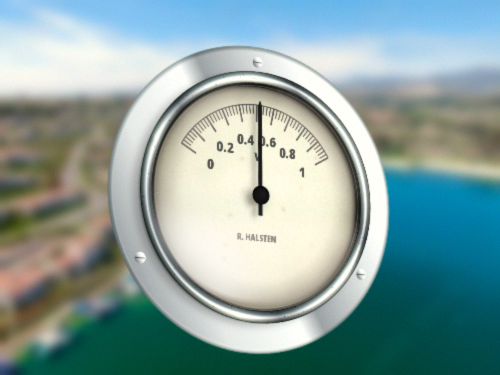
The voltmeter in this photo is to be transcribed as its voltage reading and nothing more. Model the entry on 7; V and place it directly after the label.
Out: 0.5; V
